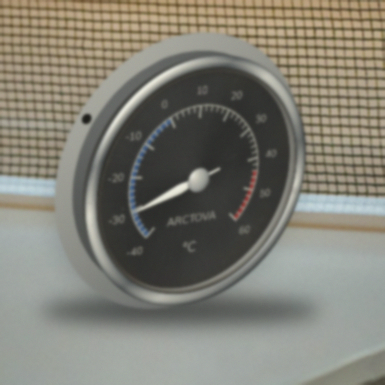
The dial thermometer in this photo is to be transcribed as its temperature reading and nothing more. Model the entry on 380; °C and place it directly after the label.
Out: -30; °C
